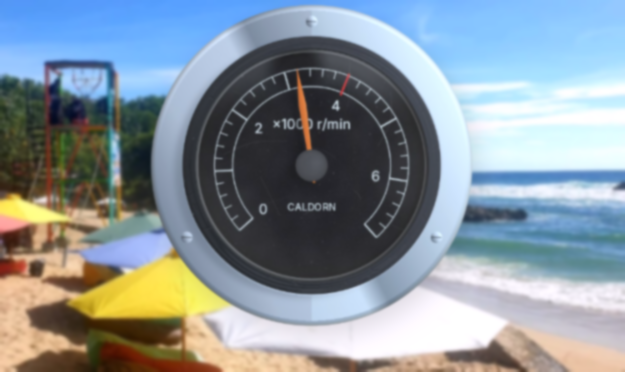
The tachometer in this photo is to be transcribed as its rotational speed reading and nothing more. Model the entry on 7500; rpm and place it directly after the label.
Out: 3200; rpm
